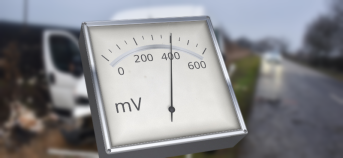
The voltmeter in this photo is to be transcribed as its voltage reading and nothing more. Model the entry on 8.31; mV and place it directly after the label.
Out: 400; mV
